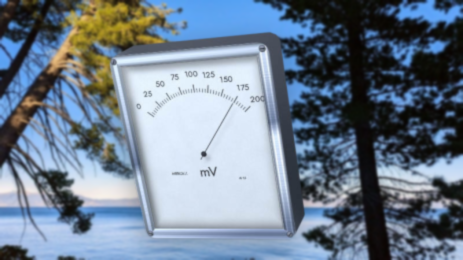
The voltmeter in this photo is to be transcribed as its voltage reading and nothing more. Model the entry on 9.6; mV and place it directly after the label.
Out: 175; mV
